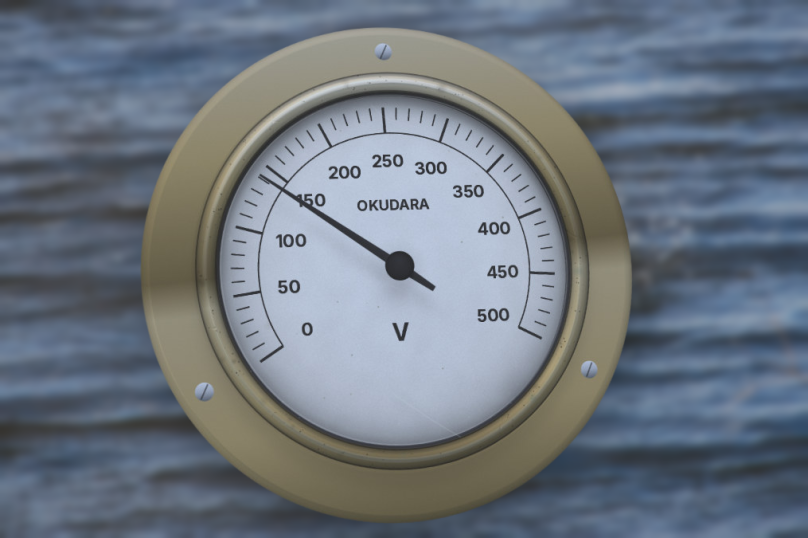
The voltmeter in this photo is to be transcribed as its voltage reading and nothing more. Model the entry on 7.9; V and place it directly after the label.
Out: 140; V
